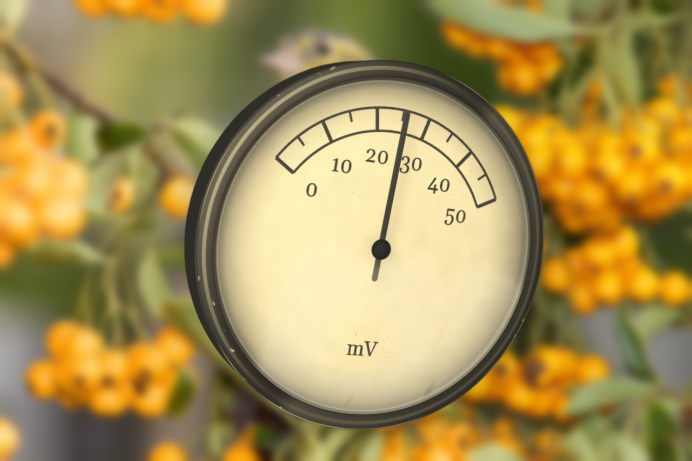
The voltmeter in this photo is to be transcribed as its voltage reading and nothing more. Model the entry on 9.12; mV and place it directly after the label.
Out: 25; mV
